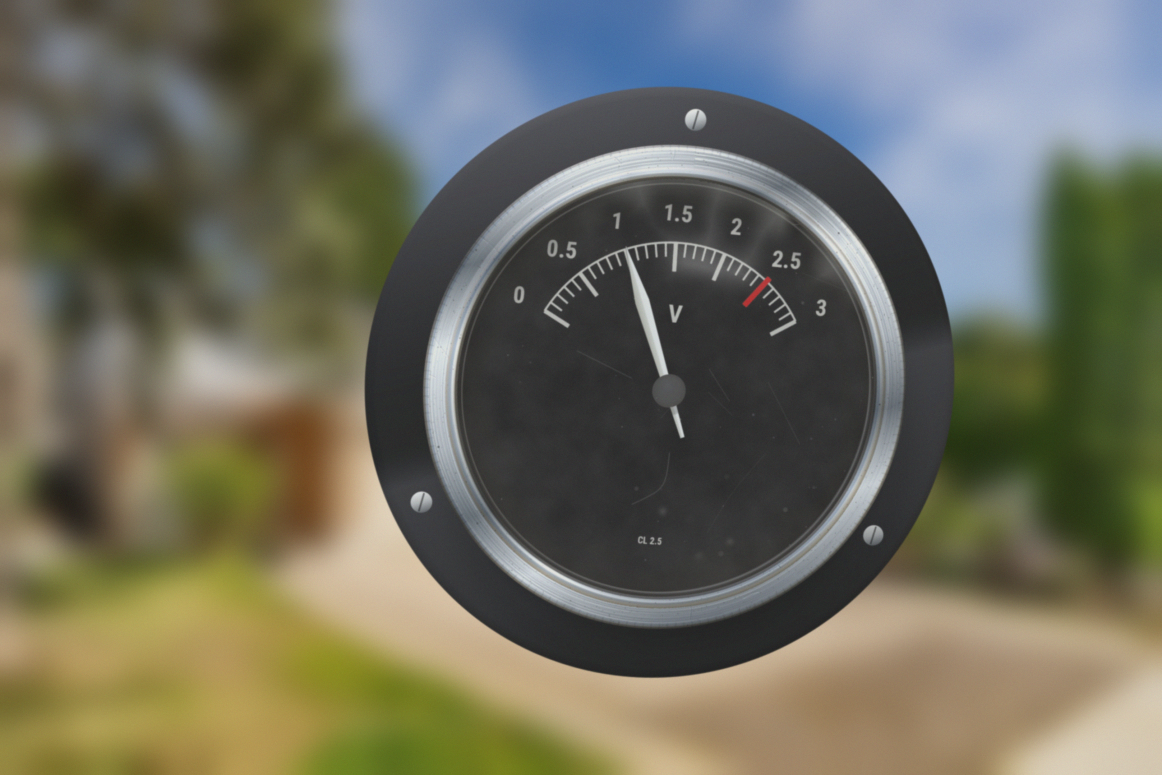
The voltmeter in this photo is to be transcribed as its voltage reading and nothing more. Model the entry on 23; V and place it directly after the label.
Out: 1; V
